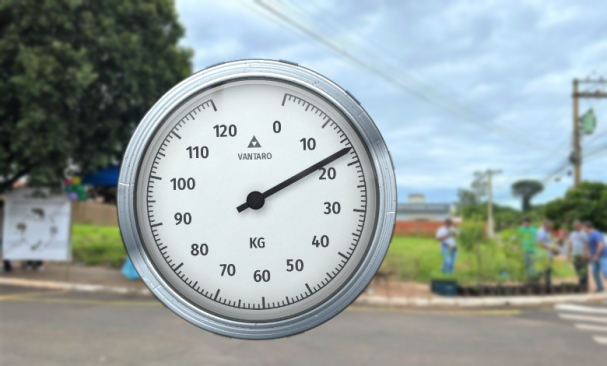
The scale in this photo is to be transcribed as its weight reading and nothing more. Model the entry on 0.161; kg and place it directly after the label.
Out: 17; kg
